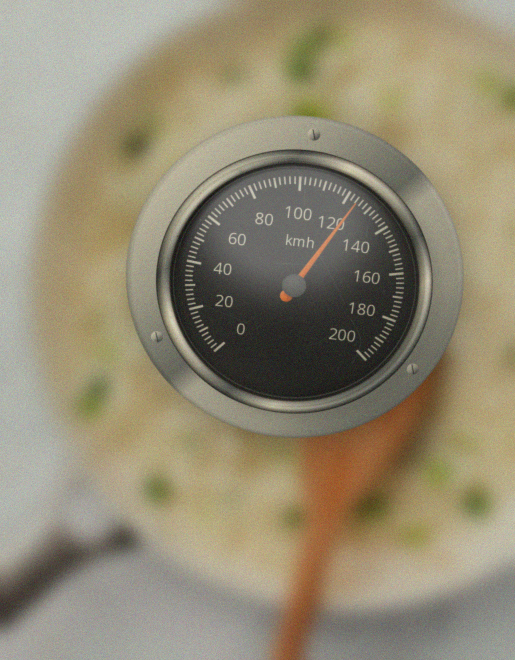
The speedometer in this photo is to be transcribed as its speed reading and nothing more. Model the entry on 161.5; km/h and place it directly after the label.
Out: 124; km/h
